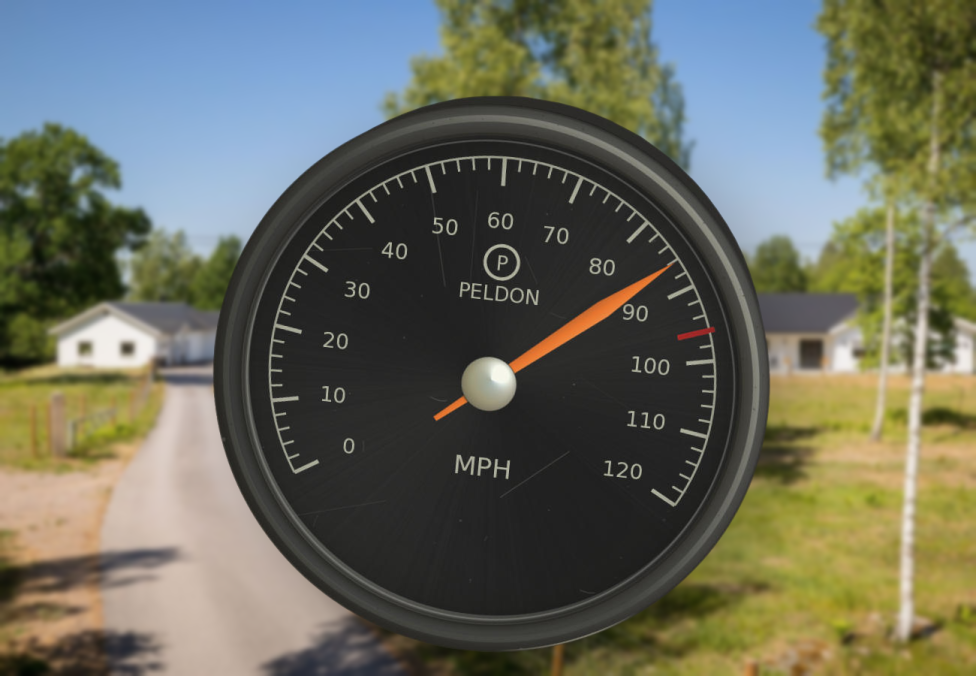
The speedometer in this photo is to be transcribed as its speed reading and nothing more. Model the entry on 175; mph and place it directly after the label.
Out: 86; mph
